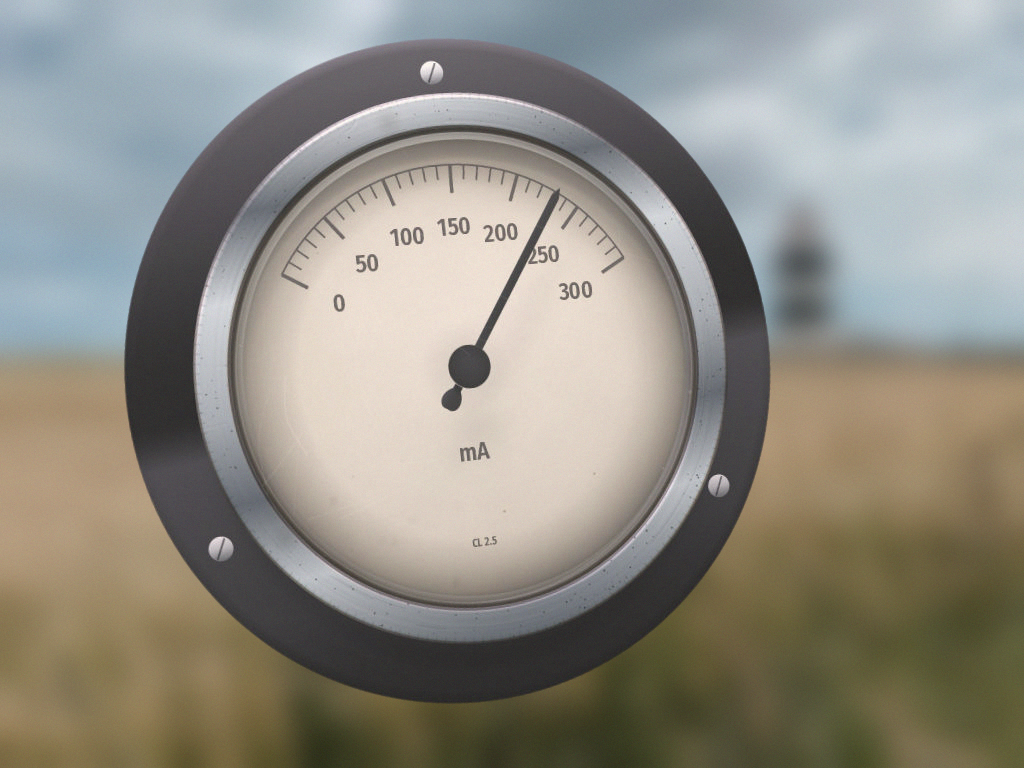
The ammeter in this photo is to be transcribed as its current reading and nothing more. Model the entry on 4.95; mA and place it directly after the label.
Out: 230; mA
